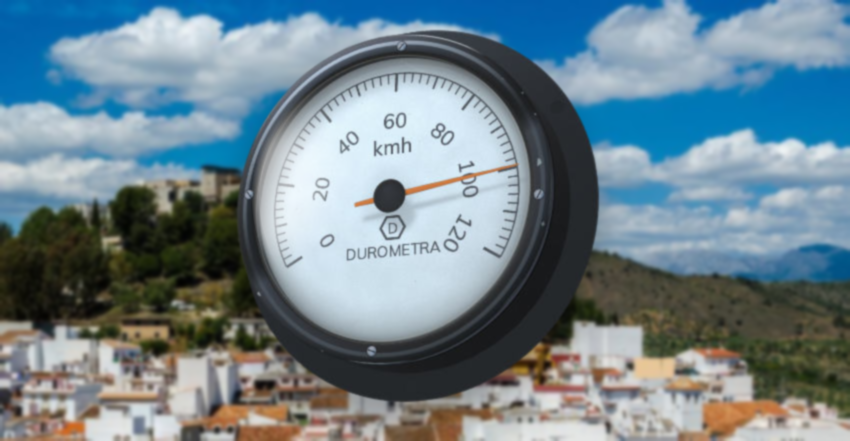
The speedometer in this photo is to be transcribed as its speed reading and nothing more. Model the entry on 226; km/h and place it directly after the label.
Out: 100; km/h
